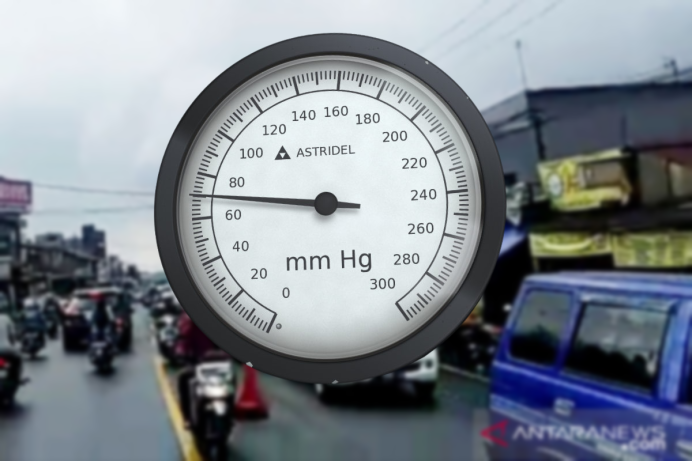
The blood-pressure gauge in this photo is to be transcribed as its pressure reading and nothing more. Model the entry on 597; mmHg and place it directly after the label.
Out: 70; mmHg
